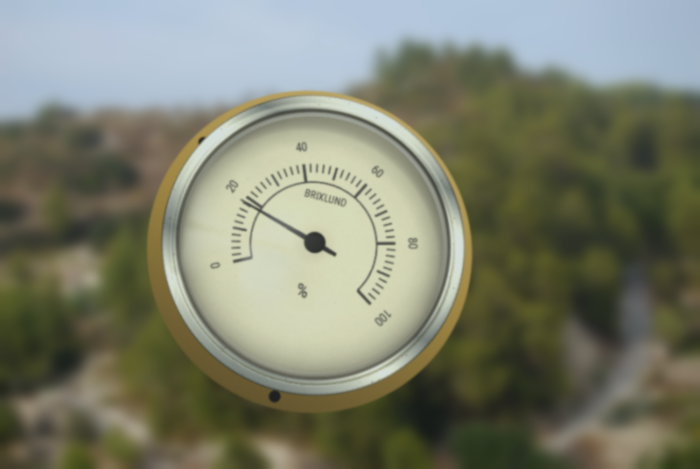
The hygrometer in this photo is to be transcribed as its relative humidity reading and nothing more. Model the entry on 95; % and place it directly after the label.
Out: 18; %
